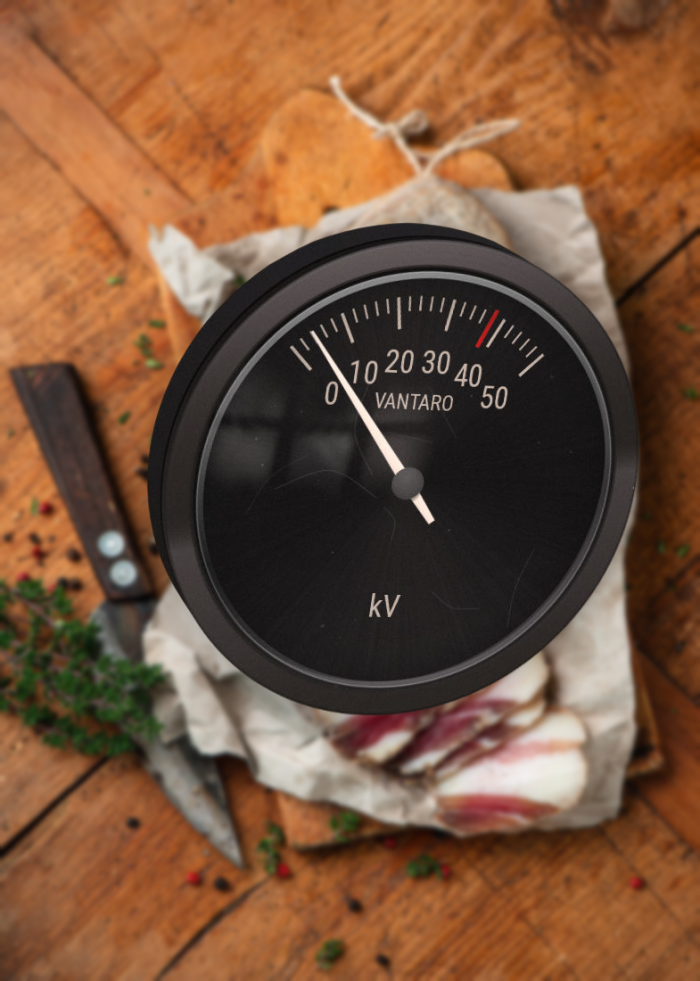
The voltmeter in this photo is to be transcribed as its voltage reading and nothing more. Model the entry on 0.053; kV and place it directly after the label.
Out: 4; kV
